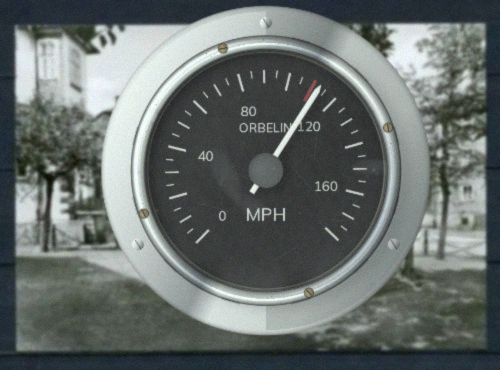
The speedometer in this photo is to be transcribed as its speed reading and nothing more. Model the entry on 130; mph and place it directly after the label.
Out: 112.5; mph
